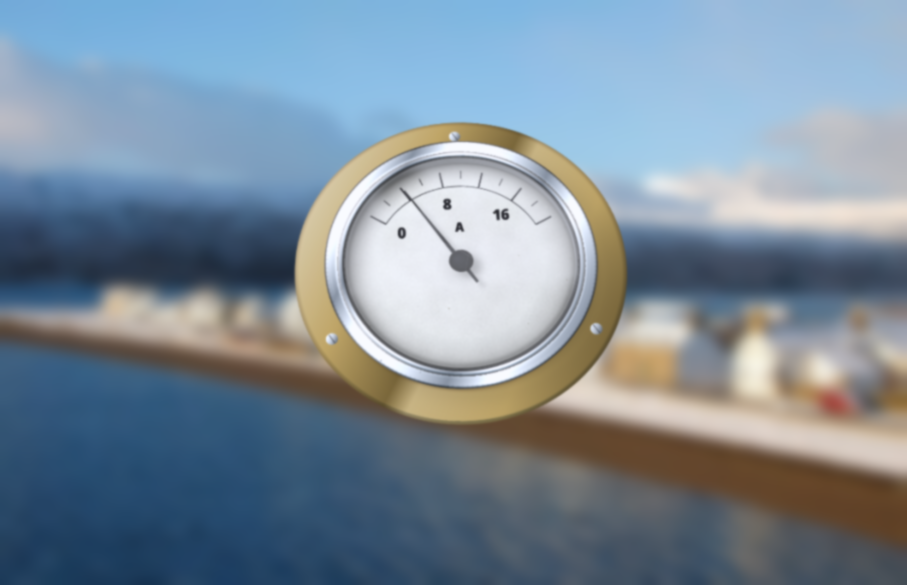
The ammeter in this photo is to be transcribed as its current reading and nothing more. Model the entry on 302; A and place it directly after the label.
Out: 4; A
